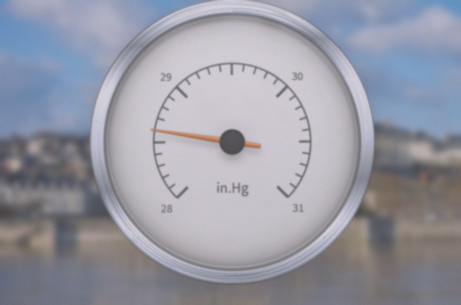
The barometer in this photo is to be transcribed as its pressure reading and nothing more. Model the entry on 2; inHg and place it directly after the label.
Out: 28.6; inHg
